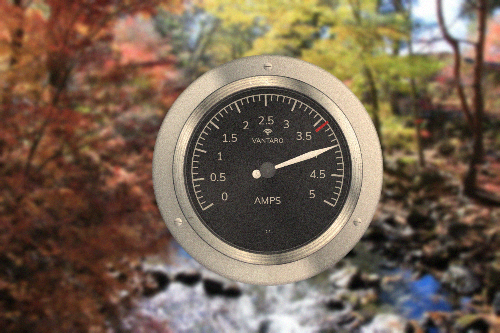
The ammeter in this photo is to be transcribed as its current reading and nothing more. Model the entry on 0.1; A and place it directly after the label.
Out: 4; A
